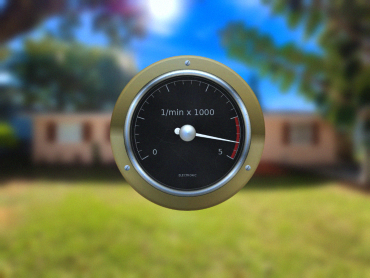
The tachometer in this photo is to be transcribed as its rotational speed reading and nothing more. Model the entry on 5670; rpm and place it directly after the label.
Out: 4600; rpm
